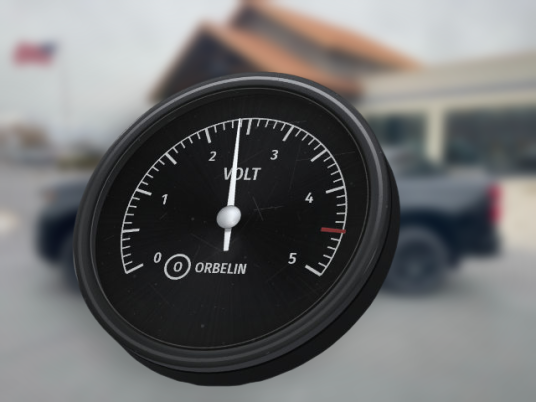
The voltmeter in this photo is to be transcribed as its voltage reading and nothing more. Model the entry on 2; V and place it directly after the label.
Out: 2.4; V
